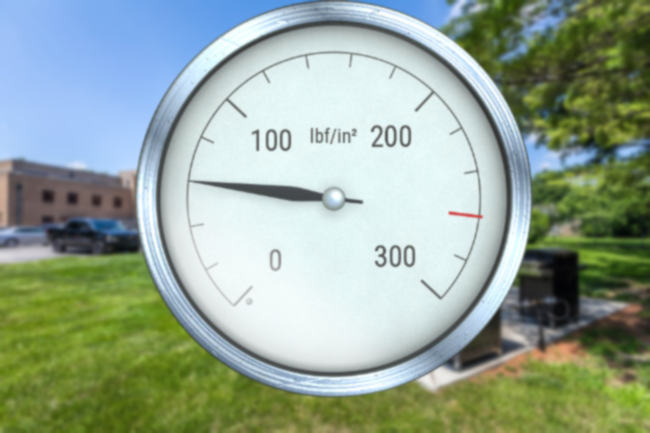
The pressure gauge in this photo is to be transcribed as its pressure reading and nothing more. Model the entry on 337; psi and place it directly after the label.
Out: 60; psi
